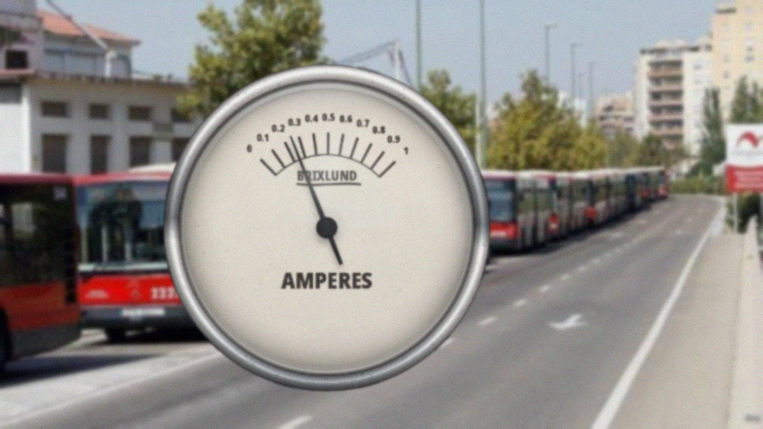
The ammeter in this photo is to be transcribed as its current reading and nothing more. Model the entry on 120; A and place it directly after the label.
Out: 0.25; A
